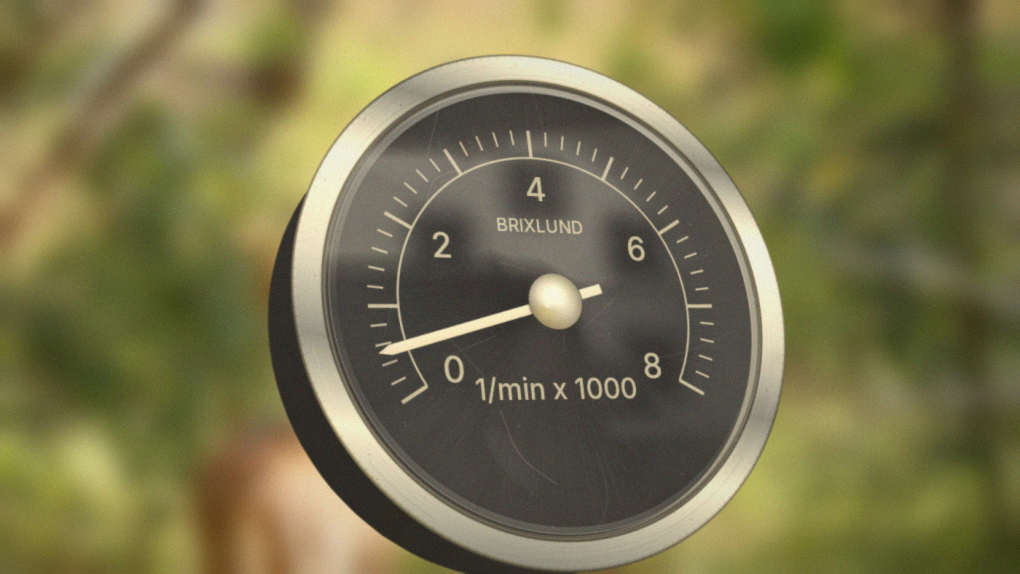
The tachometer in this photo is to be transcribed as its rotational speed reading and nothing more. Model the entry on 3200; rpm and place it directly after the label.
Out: 500; rpm
